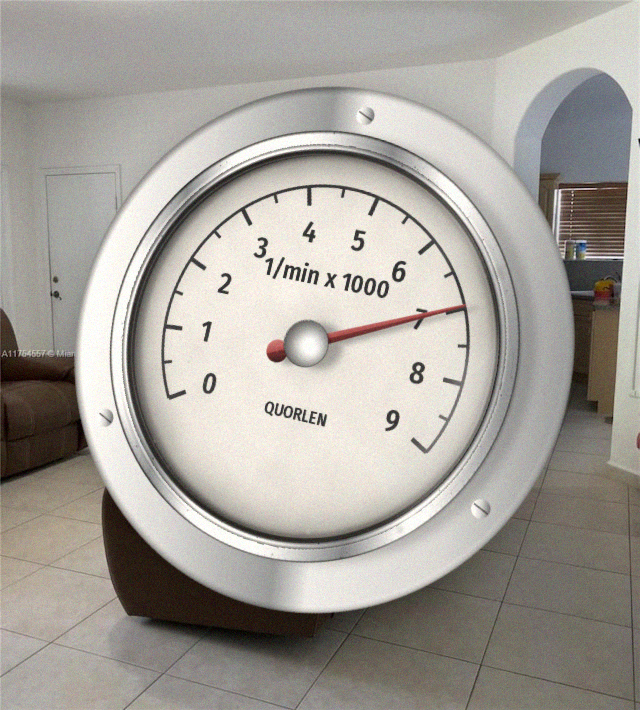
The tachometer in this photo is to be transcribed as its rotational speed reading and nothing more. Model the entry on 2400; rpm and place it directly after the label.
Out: 7000; rpm
